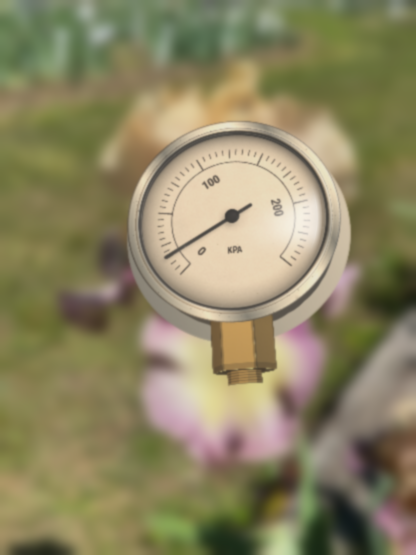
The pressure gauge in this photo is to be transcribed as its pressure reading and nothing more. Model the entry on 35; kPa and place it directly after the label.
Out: 15; kPa
